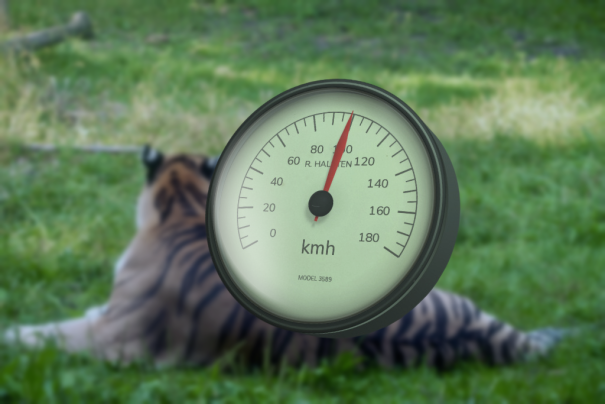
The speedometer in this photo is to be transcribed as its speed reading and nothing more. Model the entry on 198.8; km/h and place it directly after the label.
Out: 100; km/h
